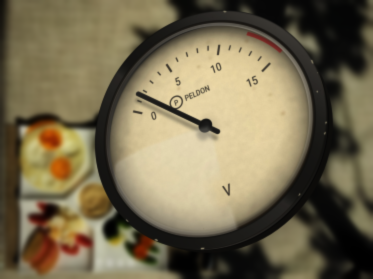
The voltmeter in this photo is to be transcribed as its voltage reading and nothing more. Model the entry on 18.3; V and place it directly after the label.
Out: 1.5; V
